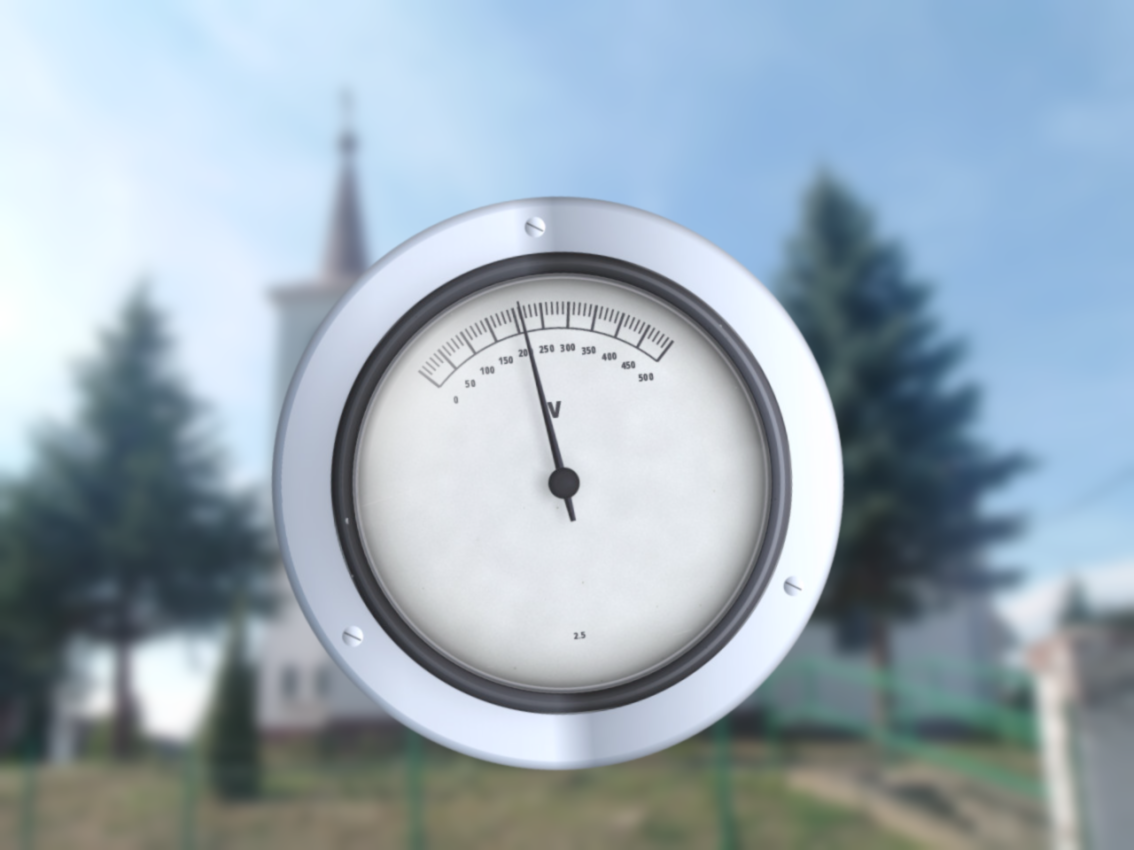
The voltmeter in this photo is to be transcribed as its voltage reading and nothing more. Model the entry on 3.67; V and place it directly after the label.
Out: 210; V
